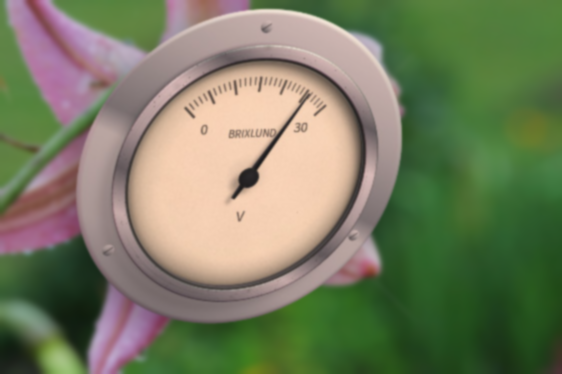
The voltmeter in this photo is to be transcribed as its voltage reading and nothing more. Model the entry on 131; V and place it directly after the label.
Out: 25; V
